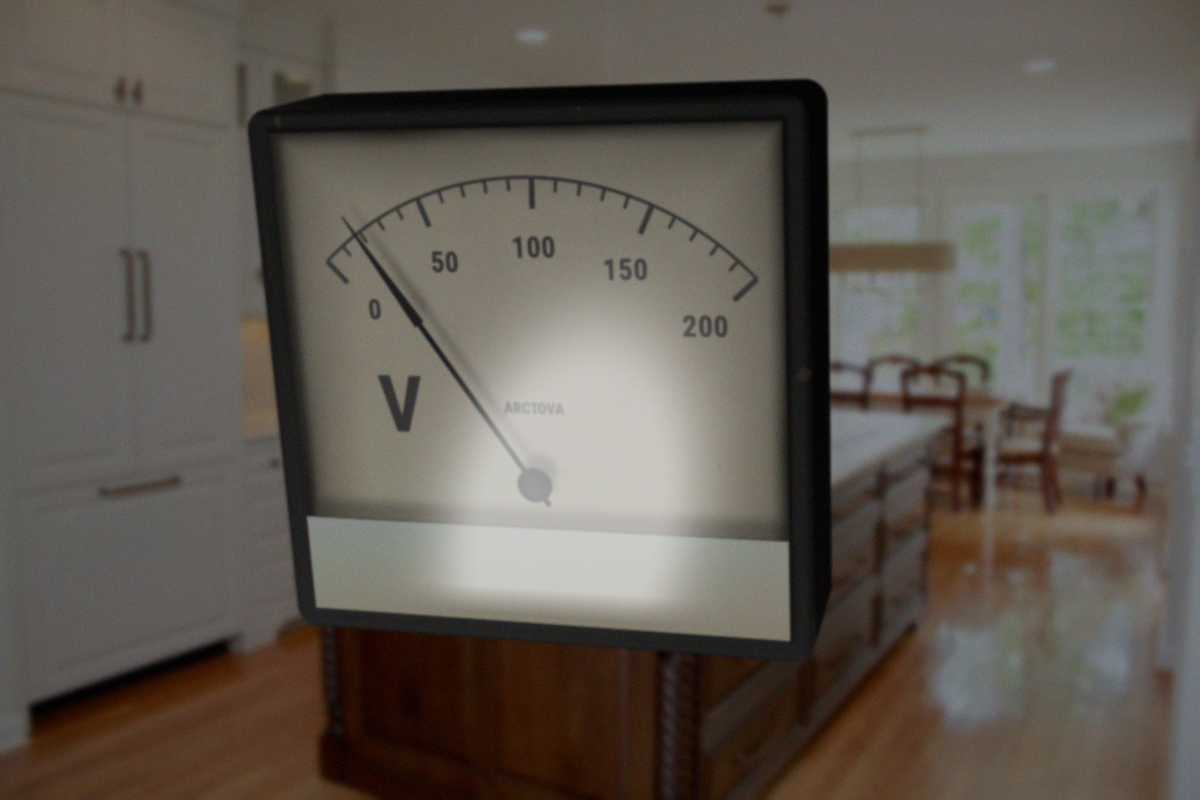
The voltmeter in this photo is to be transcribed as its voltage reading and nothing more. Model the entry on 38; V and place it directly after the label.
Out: 20; V
